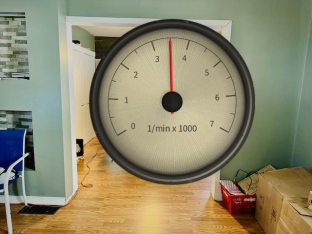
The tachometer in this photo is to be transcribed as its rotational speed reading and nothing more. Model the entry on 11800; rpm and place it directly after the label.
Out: 3500; rpm
